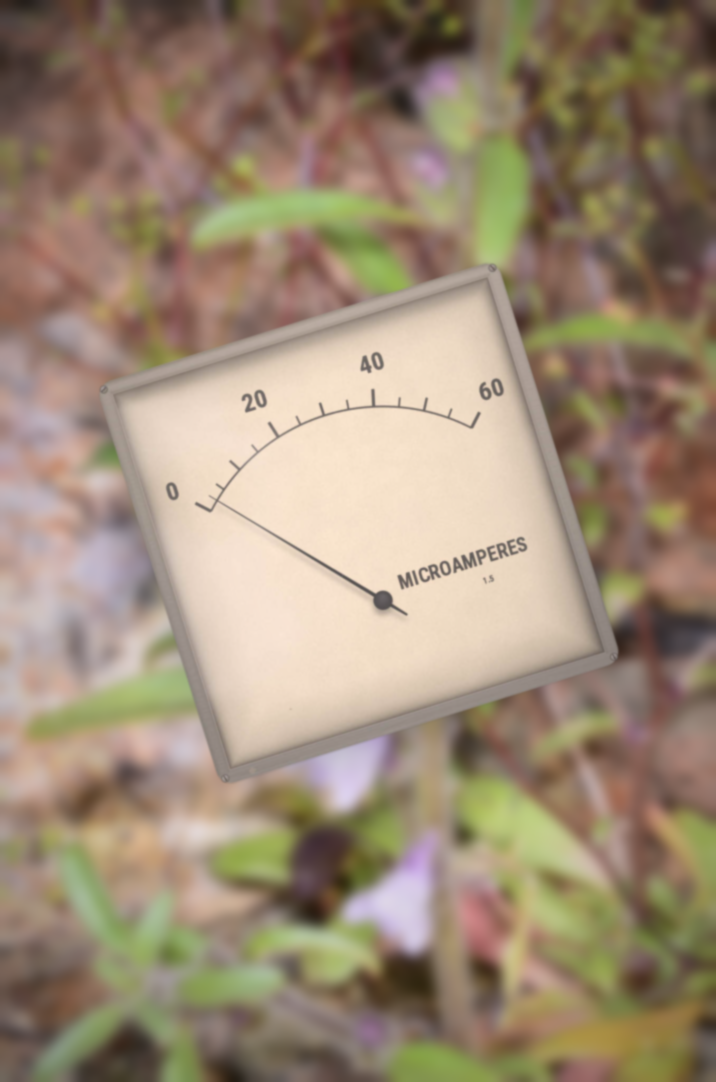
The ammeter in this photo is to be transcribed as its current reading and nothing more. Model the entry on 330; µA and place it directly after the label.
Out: 2.5; µA
